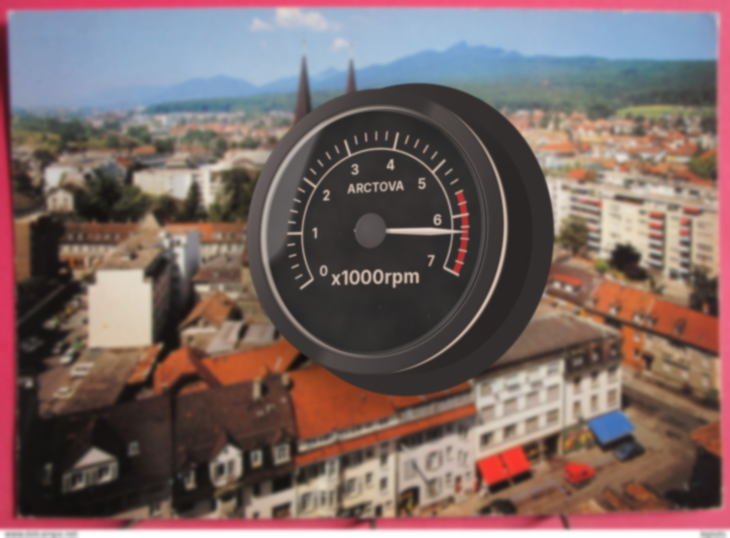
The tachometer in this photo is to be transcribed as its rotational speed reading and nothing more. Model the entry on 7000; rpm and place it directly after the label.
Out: 6300; rpm
